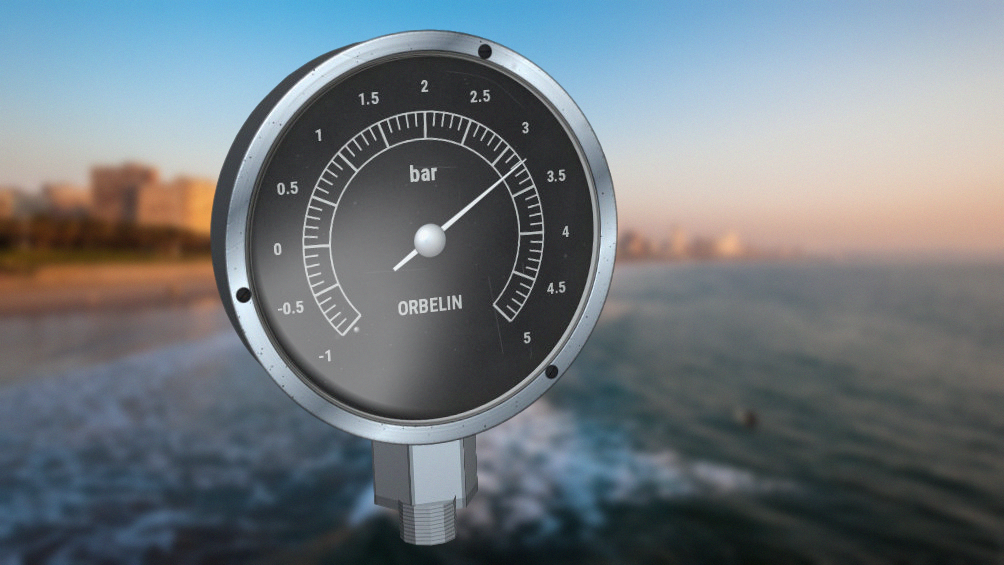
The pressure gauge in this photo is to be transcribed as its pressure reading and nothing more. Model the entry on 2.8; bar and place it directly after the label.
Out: 3.2; bar
